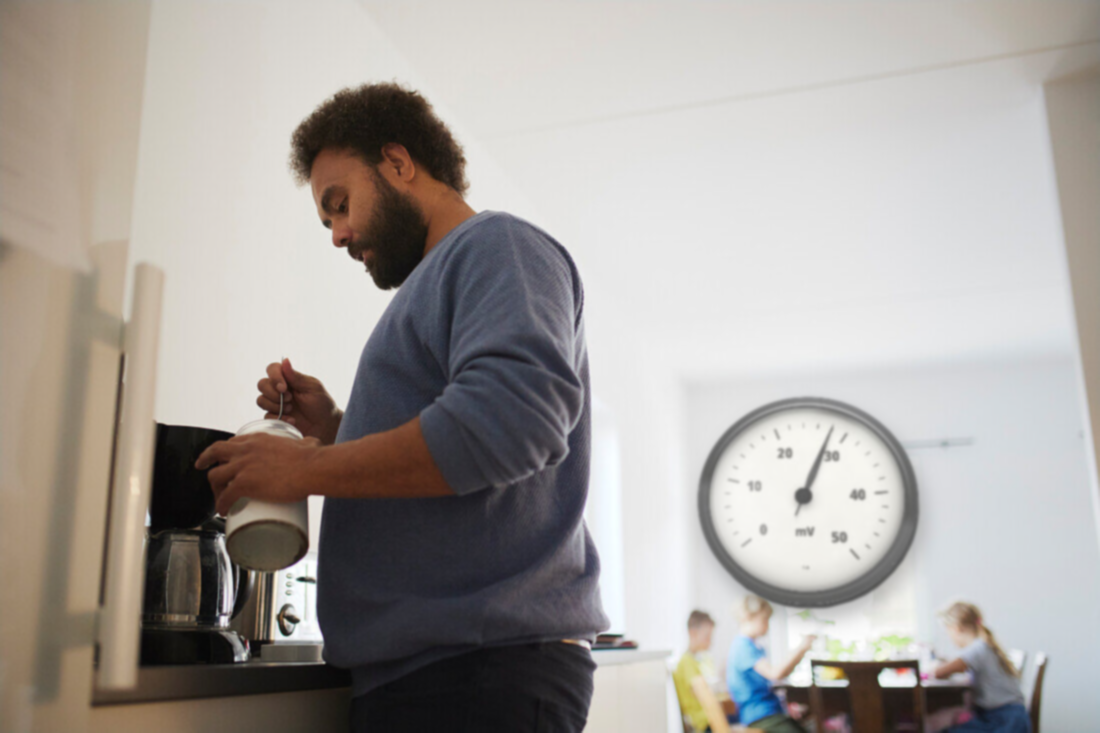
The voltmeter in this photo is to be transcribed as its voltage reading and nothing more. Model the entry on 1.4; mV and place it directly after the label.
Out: 28; mV
